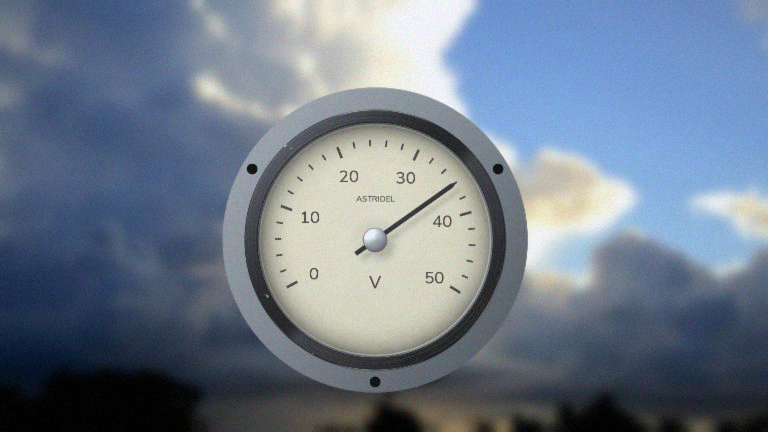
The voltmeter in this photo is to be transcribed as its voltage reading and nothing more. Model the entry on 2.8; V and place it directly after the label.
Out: 36; V
